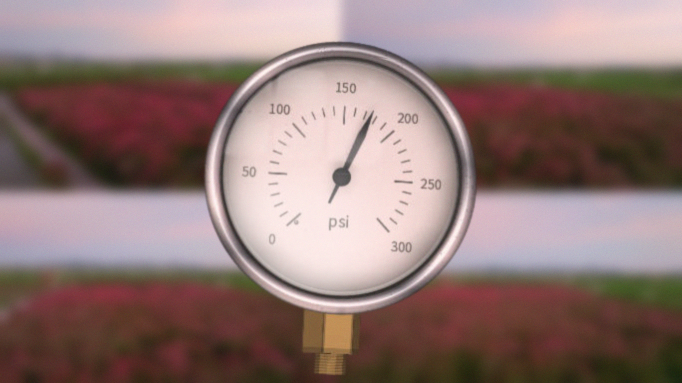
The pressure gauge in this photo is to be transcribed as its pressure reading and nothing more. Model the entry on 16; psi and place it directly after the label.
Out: 175; psi
